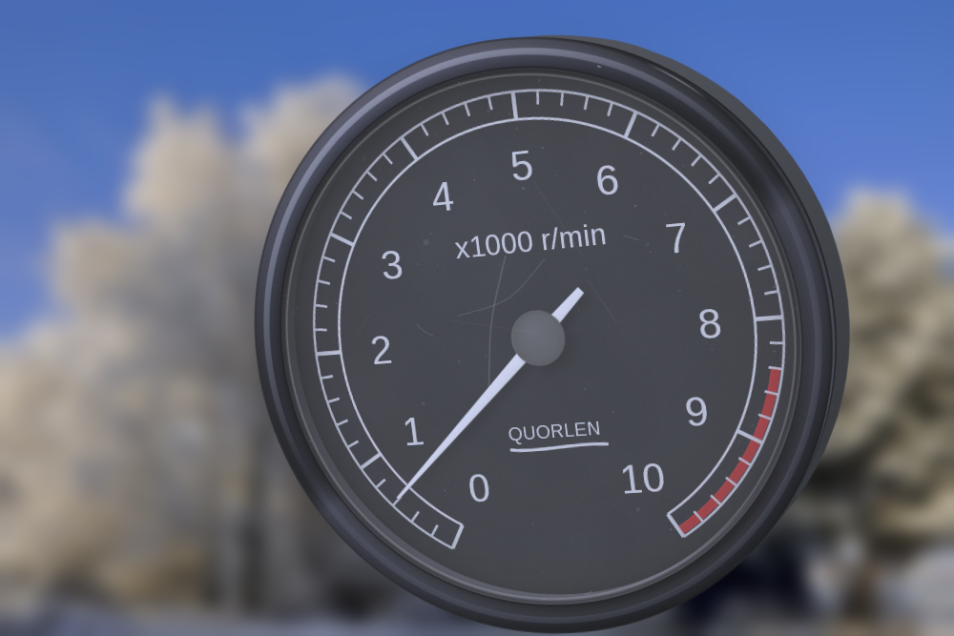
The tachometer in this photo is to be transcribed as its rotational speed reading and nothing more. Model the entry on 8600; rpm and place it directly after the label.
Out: 600; rpm
